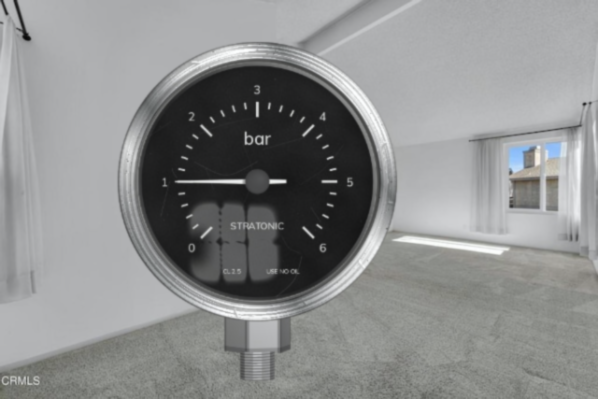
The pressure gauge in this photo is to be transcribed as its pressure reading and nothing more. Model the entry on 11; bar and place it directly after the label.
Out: 1; bar
